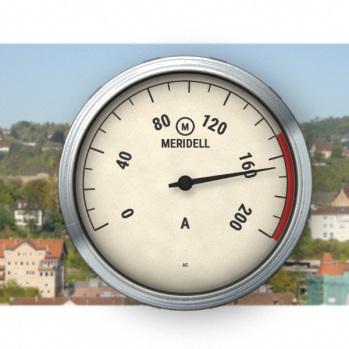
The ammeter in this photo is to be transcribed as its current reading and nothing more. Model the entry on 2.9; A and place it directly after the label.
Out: 165; A
